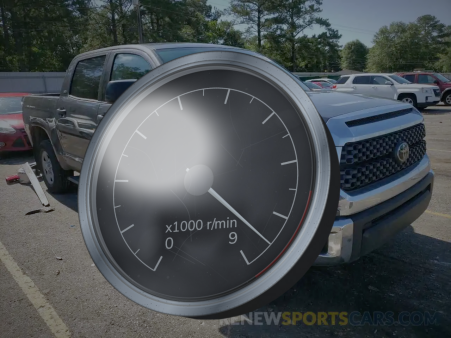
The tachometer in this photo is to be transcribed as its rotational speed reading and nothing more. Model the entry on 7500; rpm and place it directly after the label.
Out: 8500; rpm
